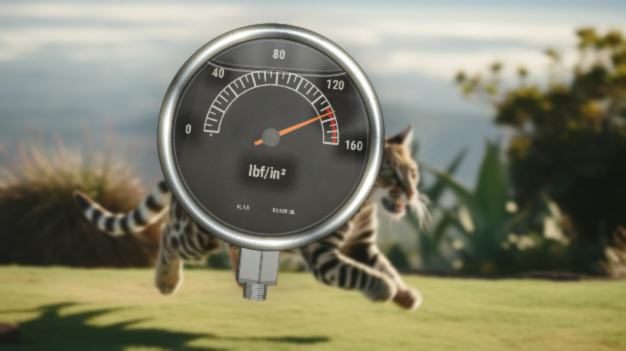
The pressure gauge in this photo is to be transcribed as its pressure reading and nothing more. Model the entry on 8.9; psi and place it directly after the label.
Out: 135; psi
